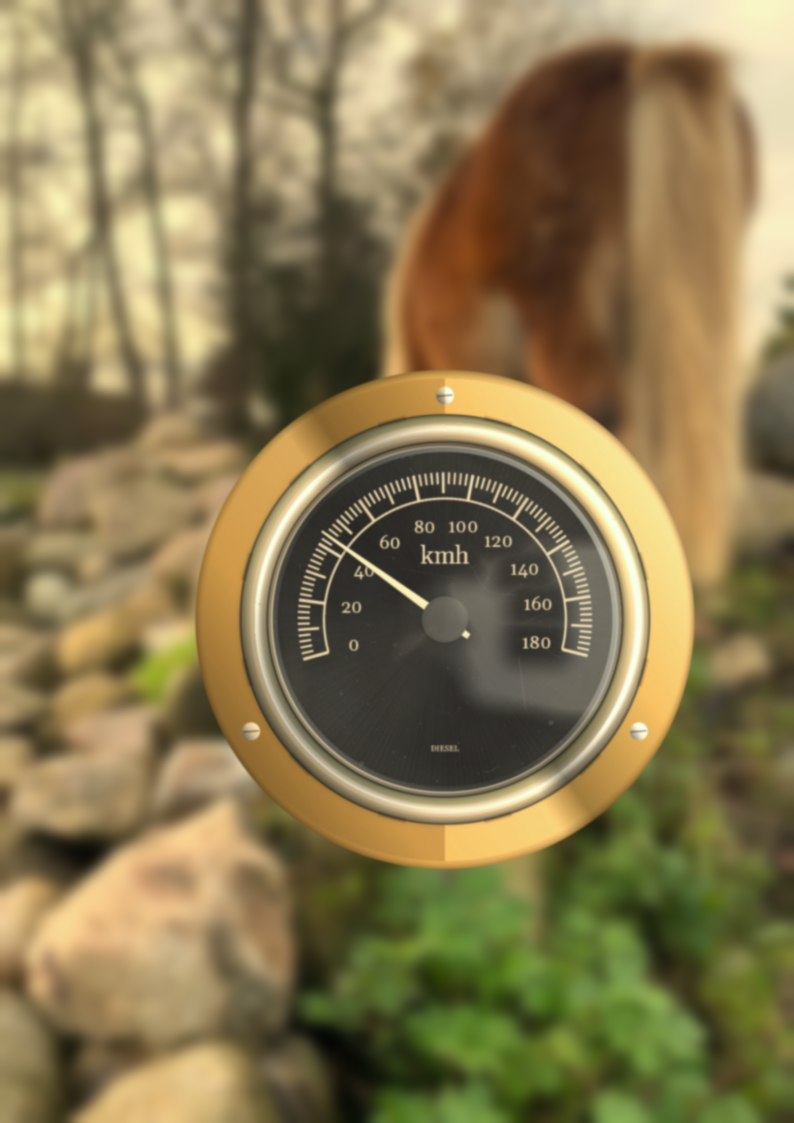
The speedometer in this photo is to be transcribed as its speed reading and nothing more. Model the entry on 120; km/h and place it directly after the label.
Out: 44; km/h
